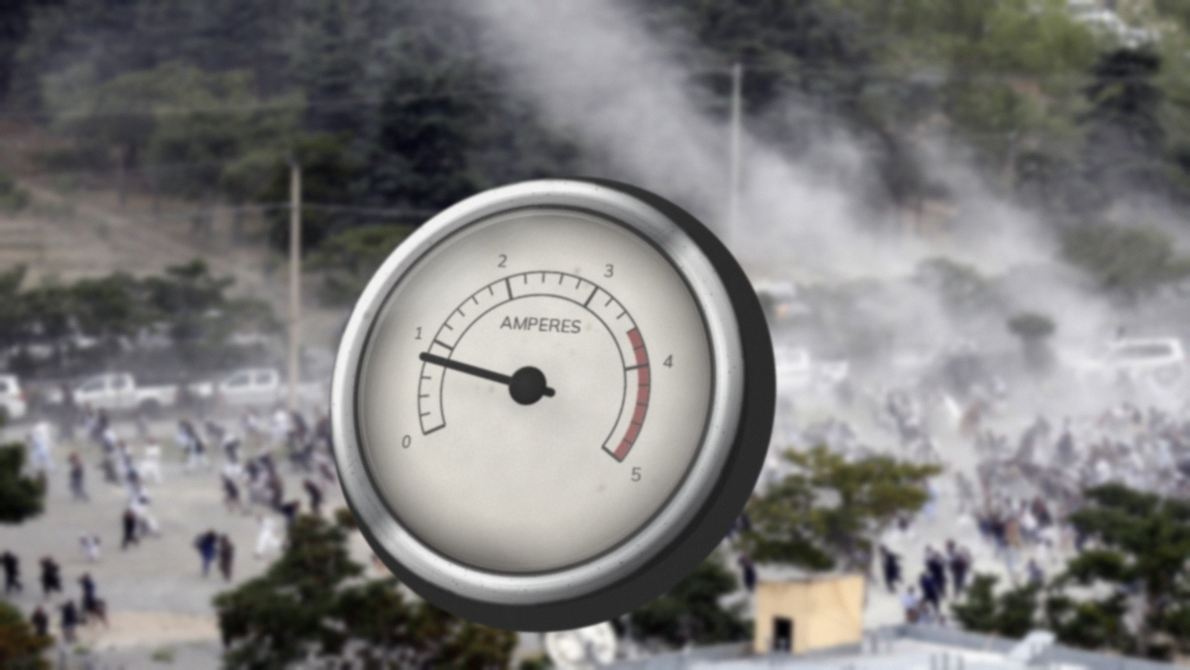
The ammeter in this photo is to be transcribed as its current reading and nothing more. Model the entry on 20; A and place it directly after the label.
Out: 0.8; A
